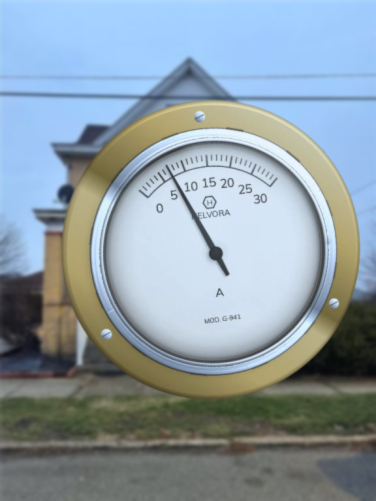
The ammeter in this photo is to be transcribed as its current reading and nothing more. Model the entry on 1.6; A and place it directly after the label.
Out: 7; A
